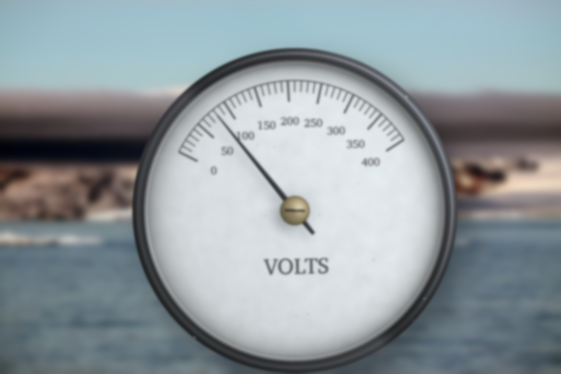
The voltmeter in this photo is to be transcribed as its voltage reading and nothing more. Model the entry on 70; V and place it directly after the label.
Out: 80; V
